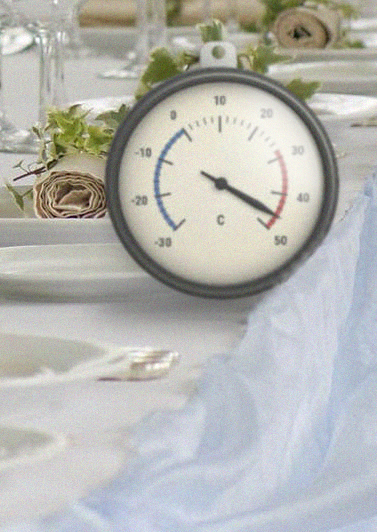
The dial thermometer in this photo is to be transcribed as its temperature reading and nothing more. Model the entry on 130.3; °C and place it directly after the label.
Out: 46; °C
